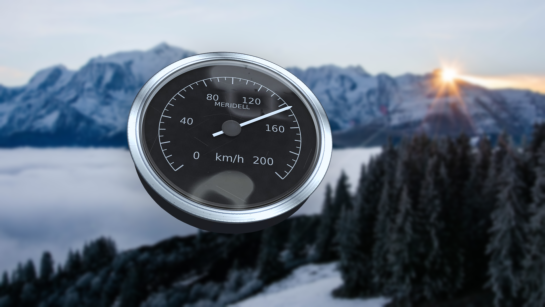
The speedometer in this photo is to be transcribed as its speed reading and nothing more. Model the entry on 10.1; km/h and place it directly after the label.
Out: 145; km/h
